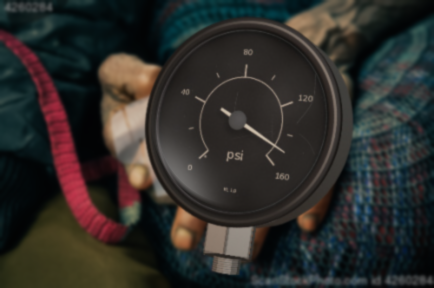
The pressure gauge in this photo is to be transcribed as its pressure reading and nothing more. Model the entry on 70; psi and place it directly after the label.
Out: 150; psi
